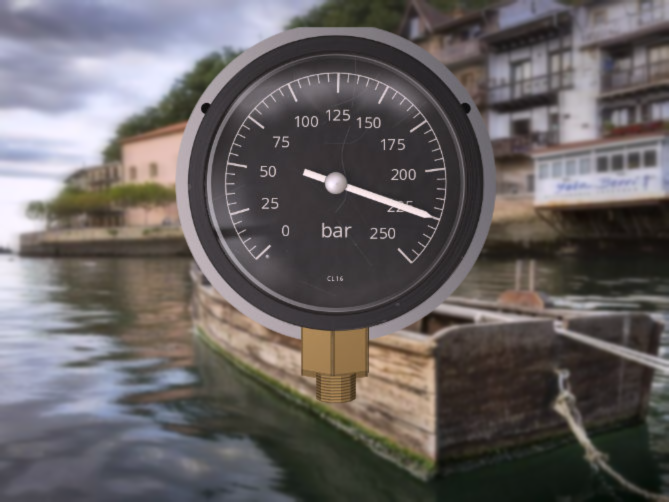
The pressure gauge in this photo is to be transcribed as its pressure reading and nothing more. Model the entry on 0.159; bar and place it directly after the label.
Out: 225; bar
